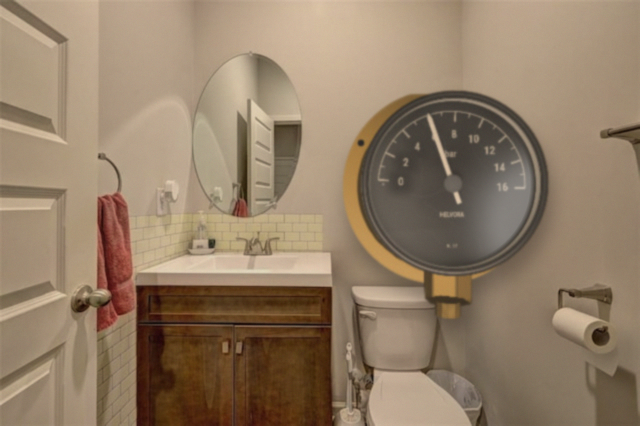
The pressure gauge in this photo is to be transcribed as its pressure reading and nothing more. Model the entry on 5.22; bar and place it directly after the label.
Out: 6; bar
